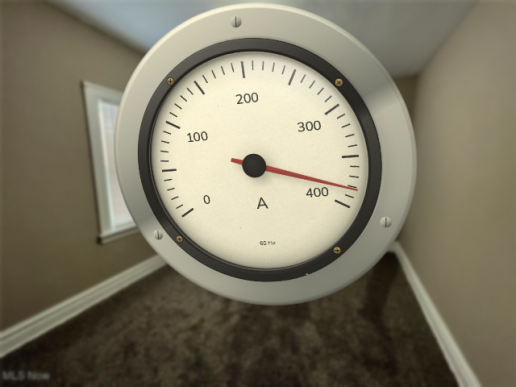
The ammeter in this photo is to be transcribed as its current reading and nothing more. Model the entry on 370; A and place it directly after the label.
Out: 380; A
